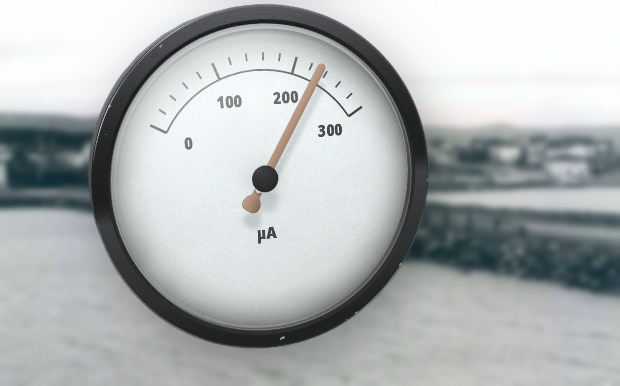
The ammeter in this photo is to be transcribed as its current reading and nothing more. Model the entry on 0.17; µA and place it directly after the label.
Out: 230; µA
